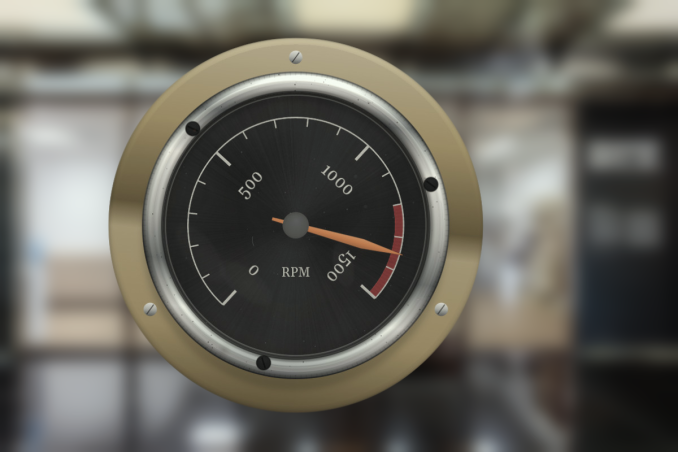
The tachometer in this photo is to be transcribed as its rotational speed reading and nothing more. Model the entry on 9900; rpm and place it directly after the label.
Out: 1350; rpm
